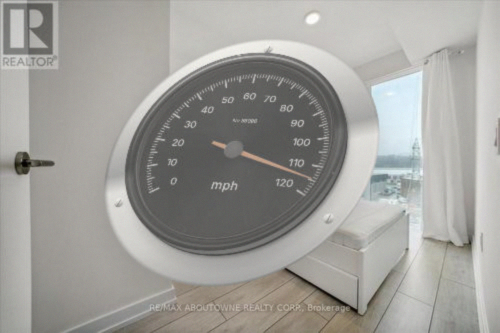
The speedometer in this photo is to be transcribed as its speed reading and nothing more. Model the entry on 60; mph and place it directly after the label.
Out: 115; mph
